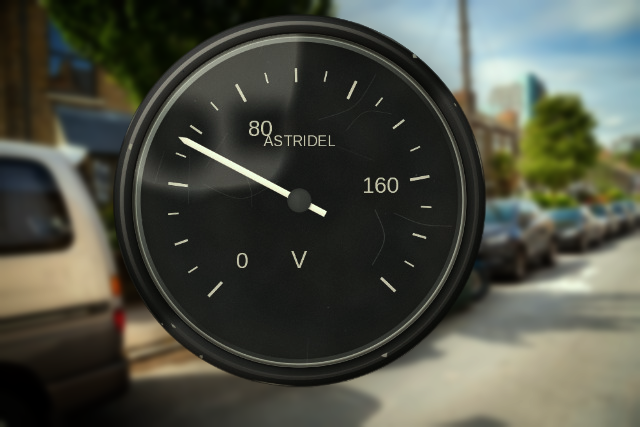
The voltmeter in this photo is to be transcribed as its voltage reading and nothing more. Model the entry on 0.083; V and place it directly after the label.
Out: 55; V
